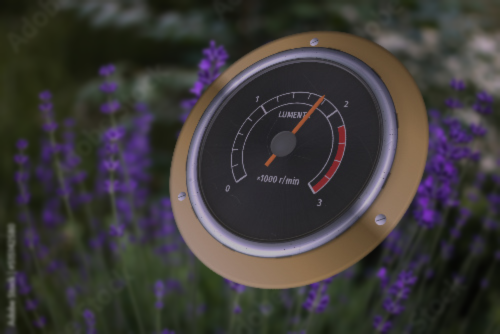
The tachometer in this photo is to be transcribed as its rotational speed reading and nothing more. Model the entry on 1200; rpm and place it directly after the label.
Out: 1800; rpm
